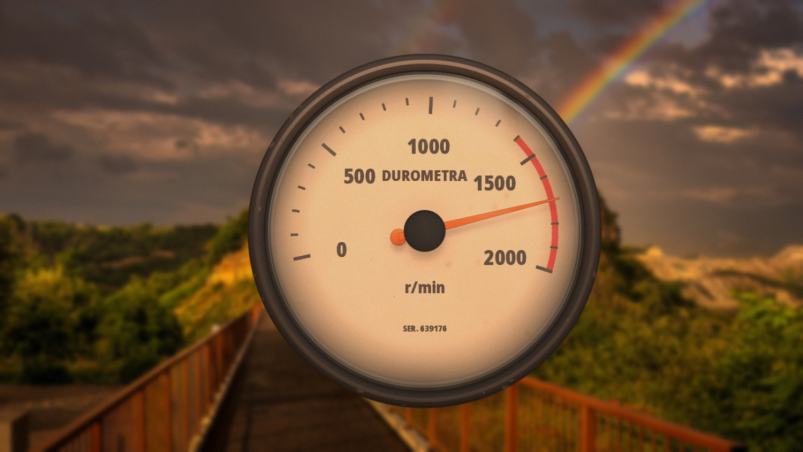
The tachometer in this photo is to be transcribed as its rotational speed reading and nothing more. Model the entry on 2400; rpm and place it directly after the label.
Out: 1700; rpm
